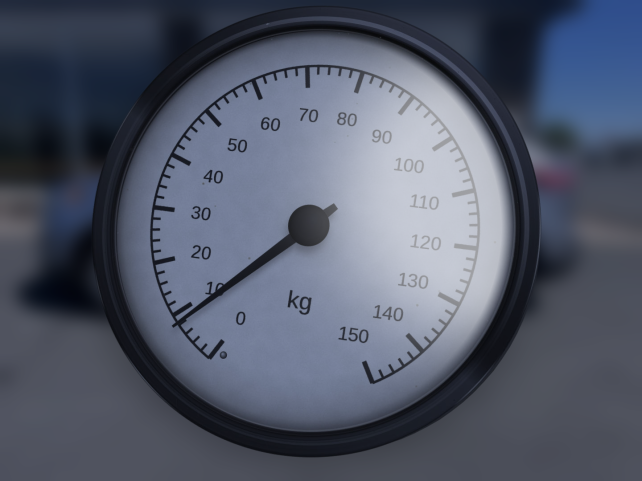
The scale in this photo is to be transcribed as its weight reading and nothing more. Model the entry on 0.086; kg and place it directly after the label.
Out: 8; kg
